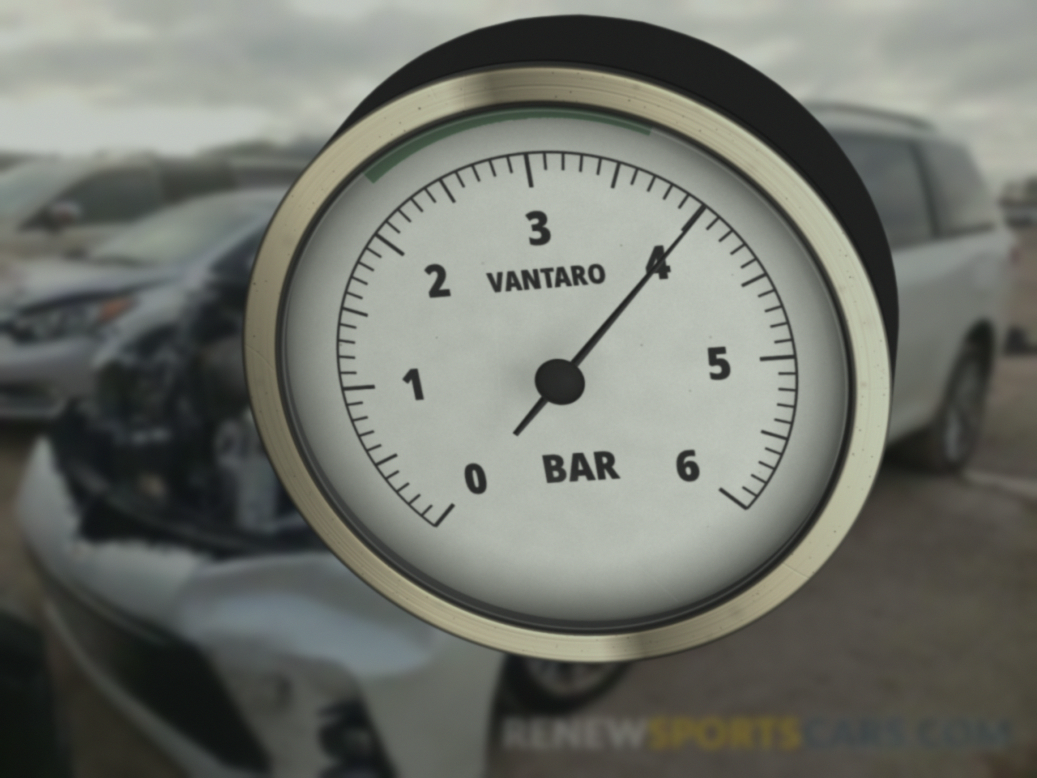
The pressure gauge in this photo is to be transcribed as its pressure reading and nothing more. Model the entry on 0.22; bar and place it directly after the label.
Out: 4; bar
